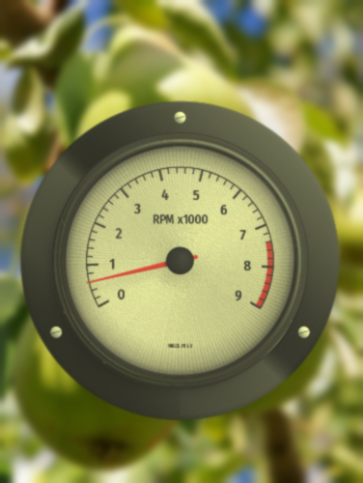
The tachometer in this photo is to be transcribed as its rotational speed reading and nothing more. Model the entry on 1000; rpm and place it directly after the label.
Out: 600; rpm
